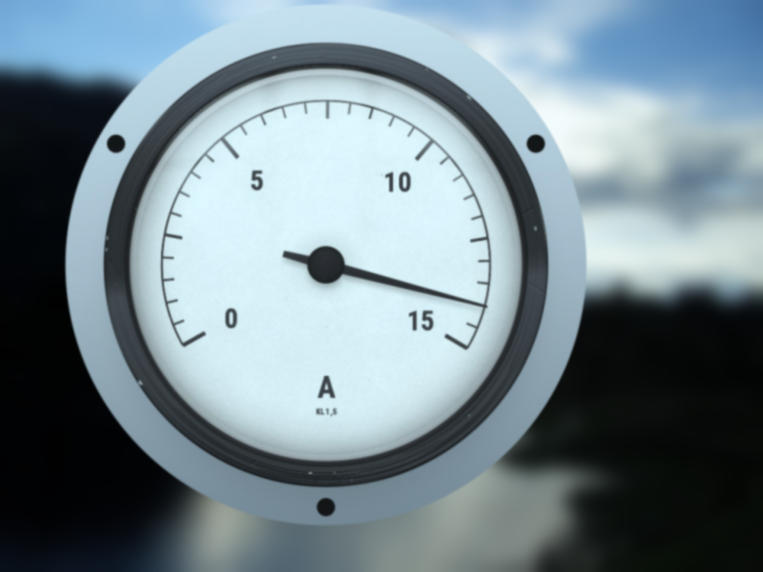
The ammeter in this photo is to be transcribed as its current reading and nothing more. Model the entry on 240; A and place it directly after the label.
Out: 14; A
